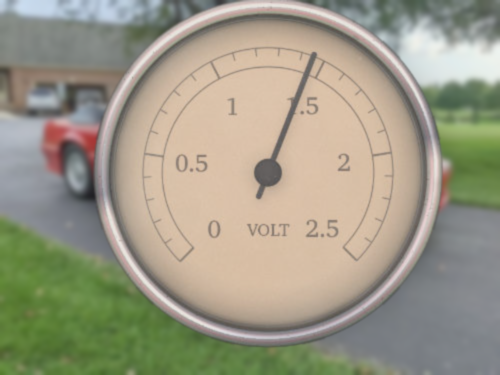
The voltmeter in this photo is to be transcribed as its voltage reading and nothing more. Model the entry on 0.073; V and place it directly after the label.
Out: 1.45; V
